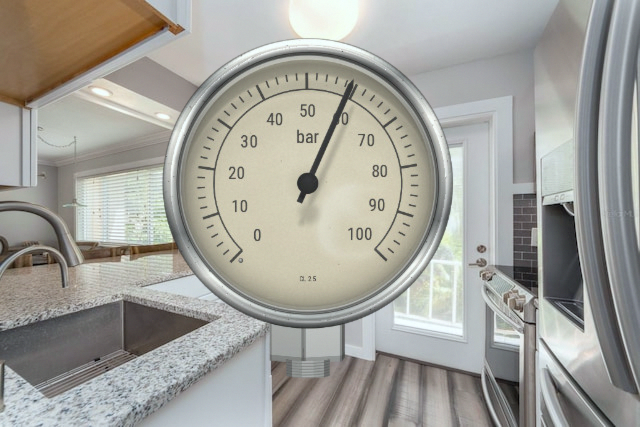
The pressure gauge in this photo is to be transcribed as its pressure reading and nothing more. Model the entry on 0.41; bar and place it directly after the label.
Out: 59; bar
